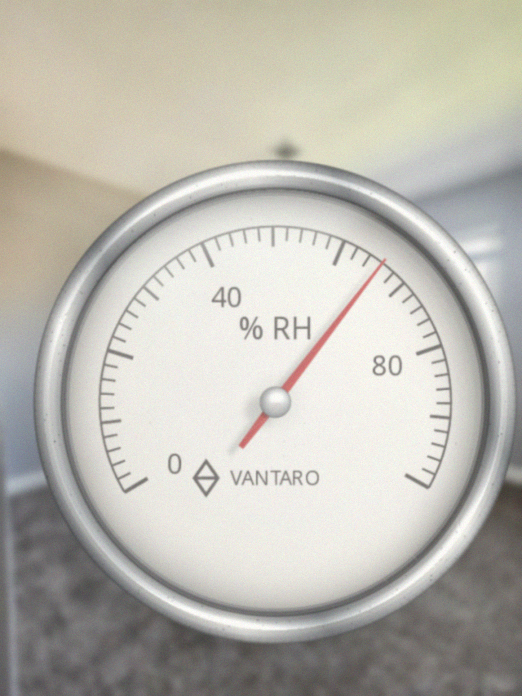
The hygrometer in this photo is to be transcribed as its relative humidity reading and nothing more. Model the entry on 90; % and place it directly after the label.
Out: 66; %
